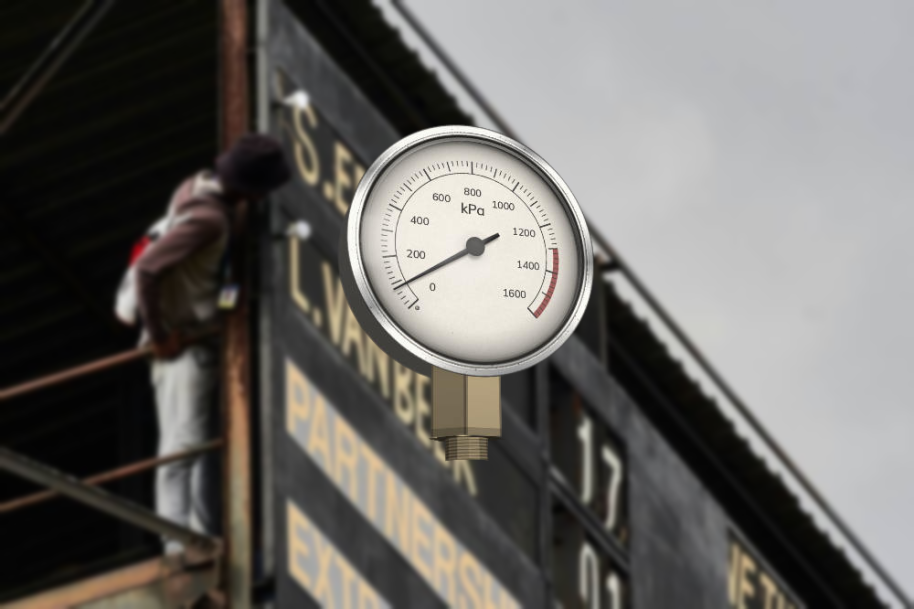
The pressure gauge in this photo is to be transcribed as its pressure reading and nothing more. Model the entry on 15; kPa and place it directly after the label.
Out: 80; kPa
